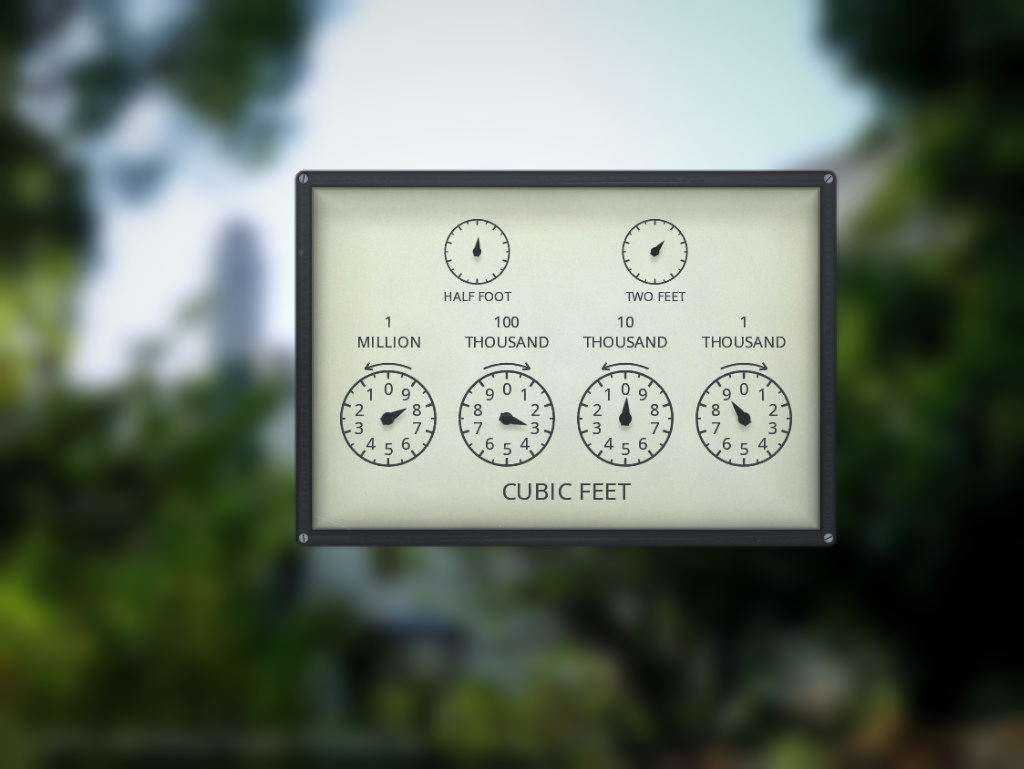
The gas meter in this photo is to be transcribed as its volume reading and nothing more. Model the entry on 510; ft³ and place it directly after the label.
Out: 829900; ft³
